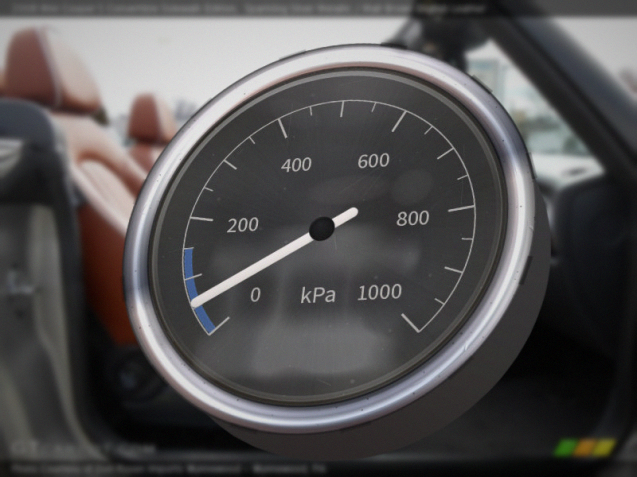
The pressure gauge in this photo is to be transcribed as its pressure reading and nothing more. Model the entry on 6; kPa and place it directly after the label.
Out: 50; kPa
